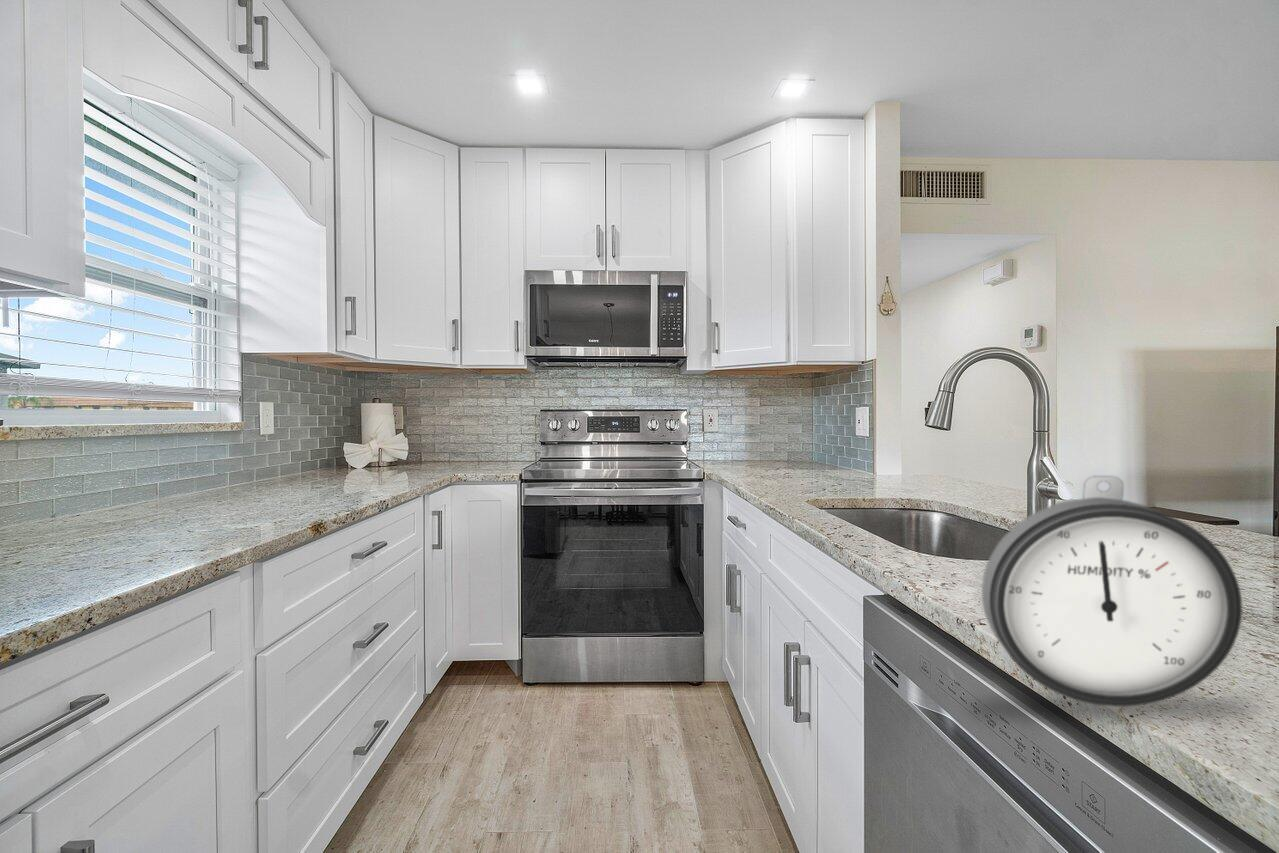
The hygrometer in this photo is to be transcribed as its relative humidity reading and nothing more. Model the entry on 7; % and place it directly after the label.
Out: 48; %
